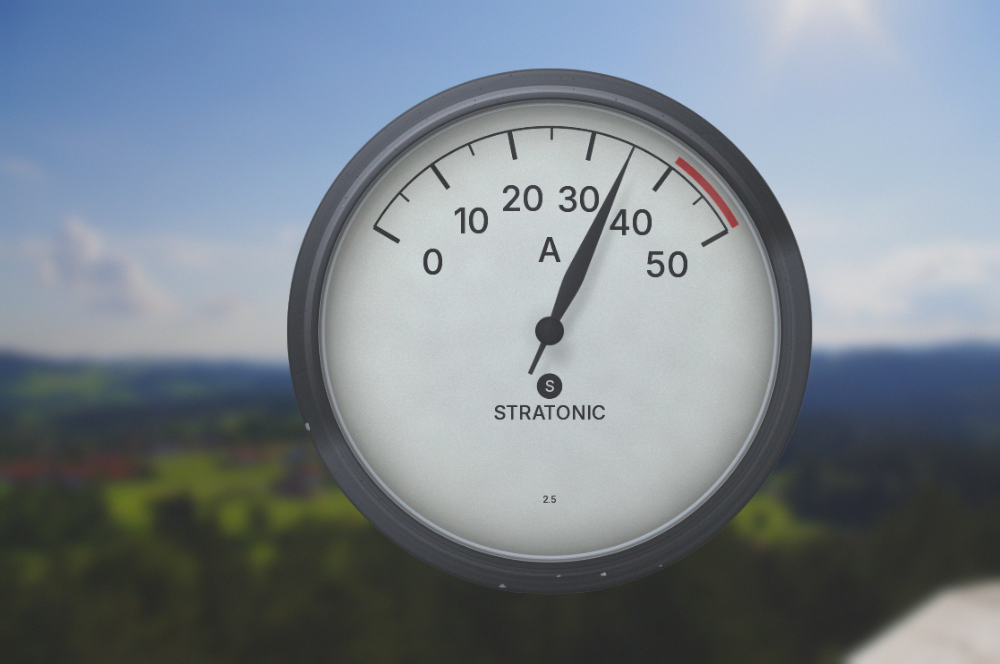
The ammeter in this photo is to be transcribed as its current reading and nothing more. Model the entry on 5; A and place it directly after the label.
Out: 35; A
